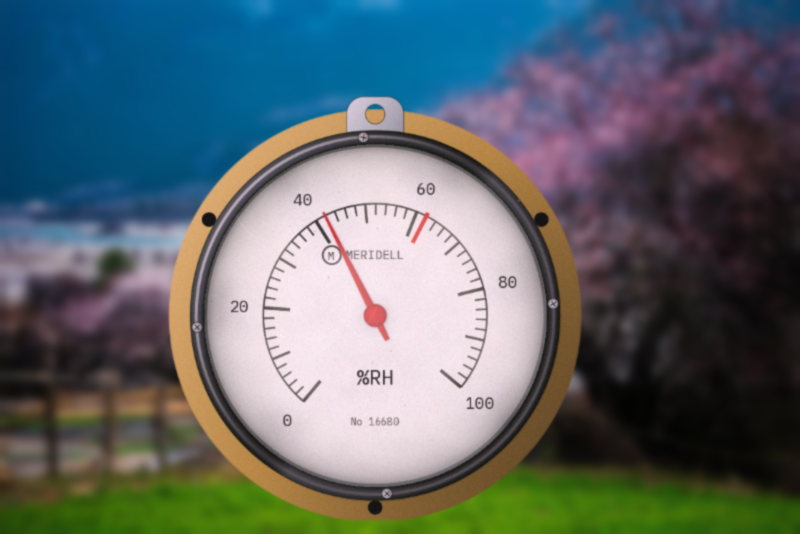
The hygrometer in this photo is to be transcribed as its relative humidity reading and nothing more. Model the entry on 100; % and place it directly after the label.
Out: 42; %
